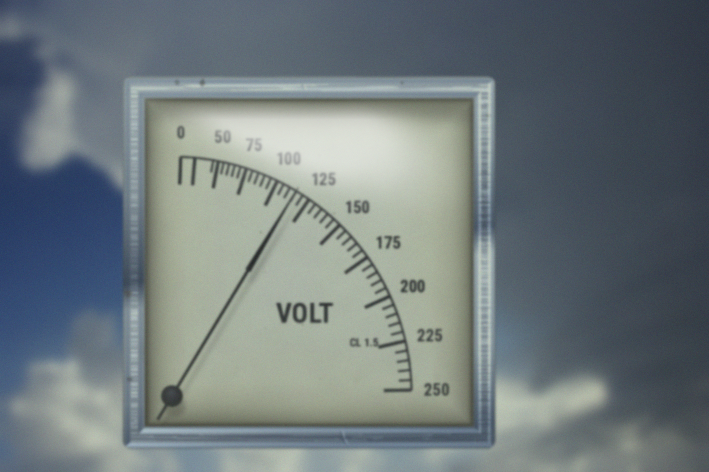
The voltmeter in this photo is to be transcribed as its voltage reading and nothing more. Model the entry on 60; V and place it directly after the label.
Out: 115; V
